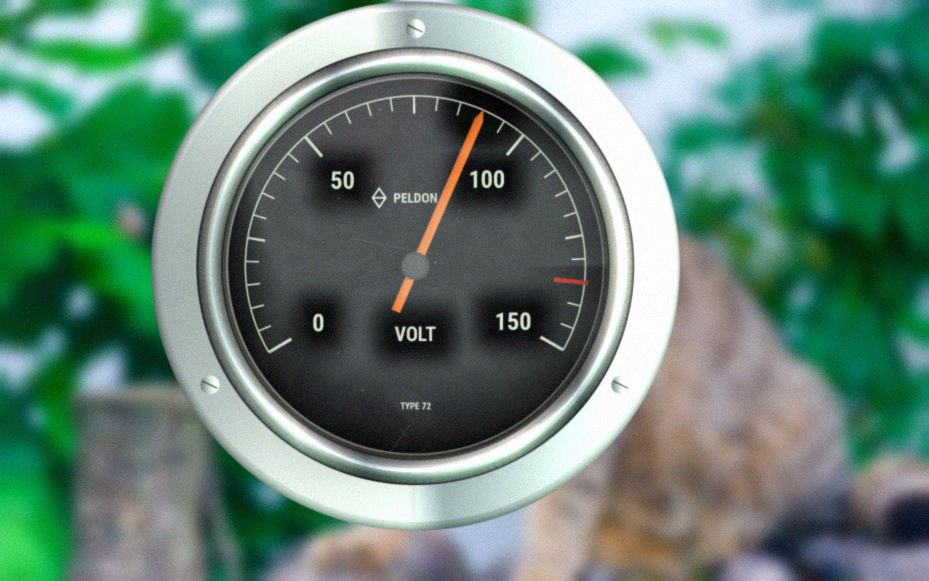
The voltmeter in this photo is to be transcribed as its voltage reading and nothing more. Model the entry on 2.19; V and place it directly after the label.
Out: 90; V
